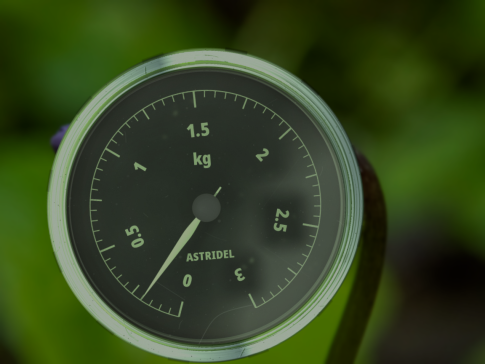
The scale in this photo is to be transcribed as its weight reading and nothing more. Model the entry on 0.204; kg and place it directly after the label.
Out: 0.2; kg
